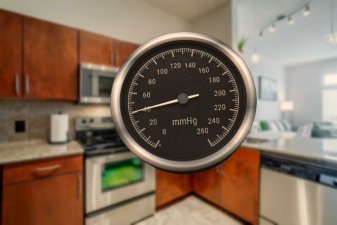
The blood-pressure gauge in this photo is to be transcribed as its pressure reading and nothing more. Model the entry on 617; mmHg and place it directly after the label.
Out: 40; mmHg
